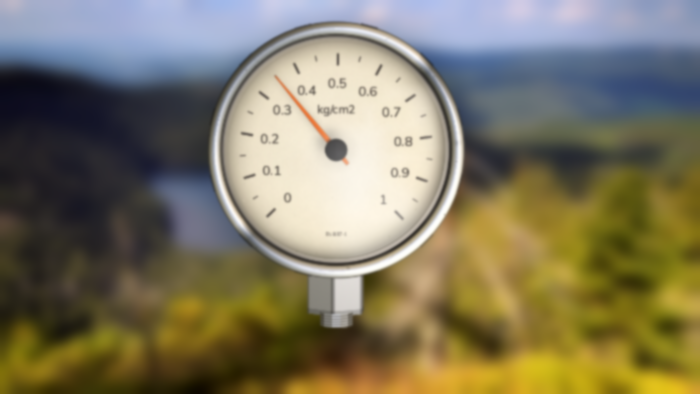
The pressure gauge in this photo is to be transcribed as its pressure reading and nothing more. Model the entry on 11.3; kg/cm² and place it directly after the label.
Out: 0.35; kg/cm²
